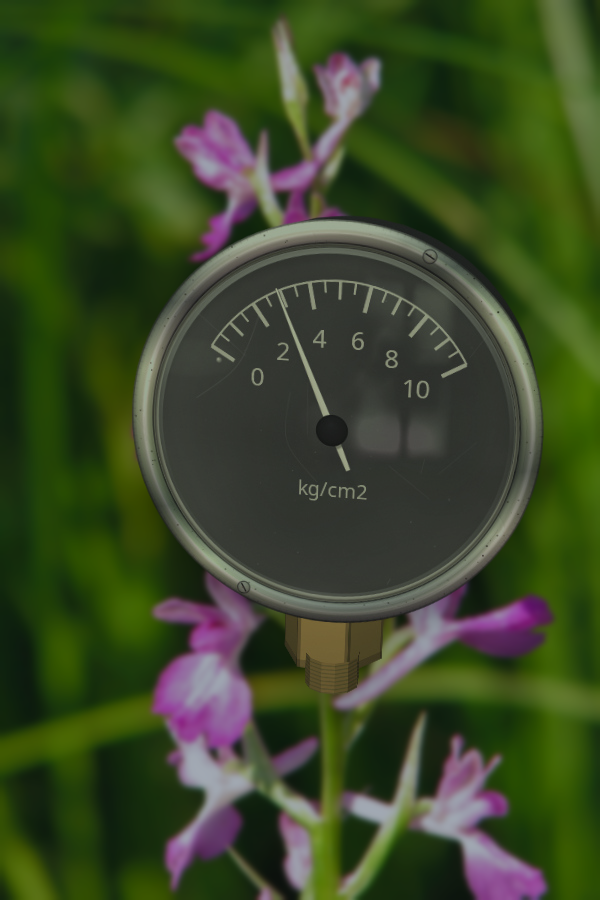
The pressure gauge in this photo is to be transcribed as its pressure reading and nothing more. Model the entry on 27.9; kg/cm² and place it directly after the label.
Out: 3; kg/cm²
